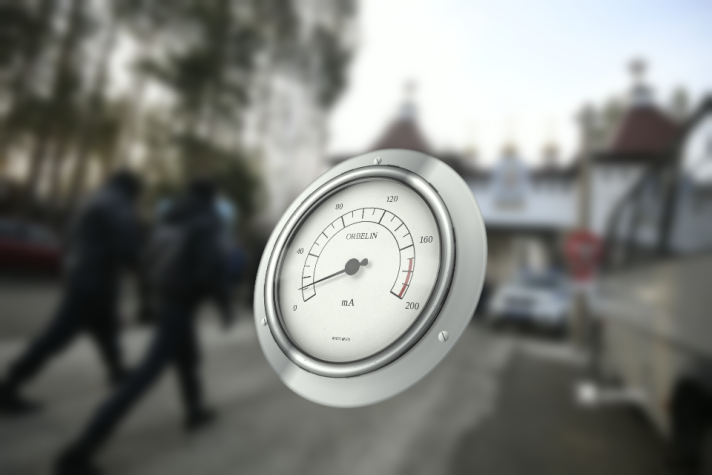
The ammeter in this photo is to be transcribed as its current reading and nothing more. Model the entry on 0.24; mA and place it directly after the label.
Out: 10; mA
